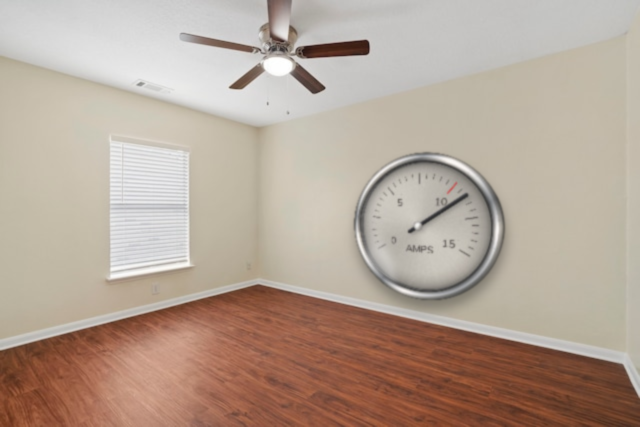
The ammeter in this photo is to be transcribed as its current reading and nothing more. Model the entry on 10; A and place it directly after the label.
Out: 11; A
